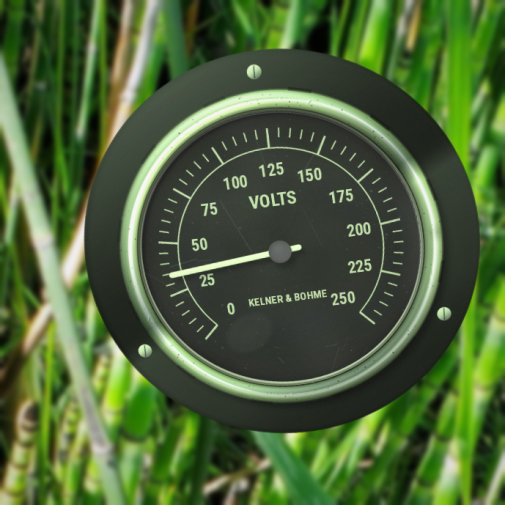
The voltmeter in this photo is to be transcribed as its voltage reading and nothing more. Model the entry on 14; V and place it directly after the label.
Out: 35; V
